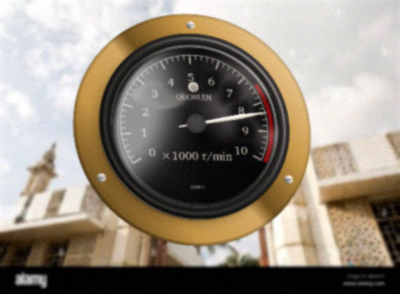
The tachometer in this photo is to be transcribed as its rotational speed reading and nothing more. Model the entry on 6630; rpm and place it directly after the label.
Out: 8400; rpm
